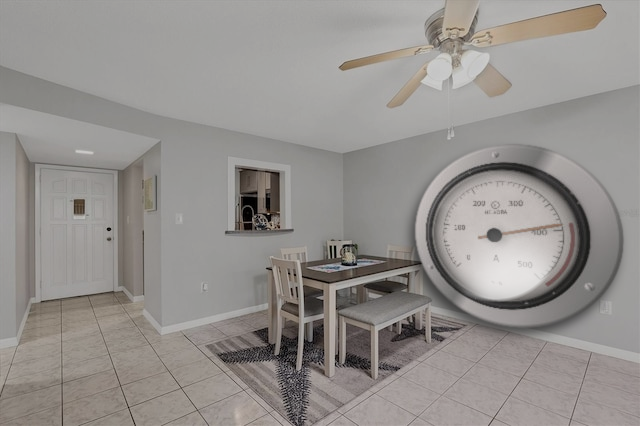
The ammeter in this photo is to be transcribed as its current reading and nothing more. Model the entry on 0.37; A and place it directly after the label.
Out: 390; A
